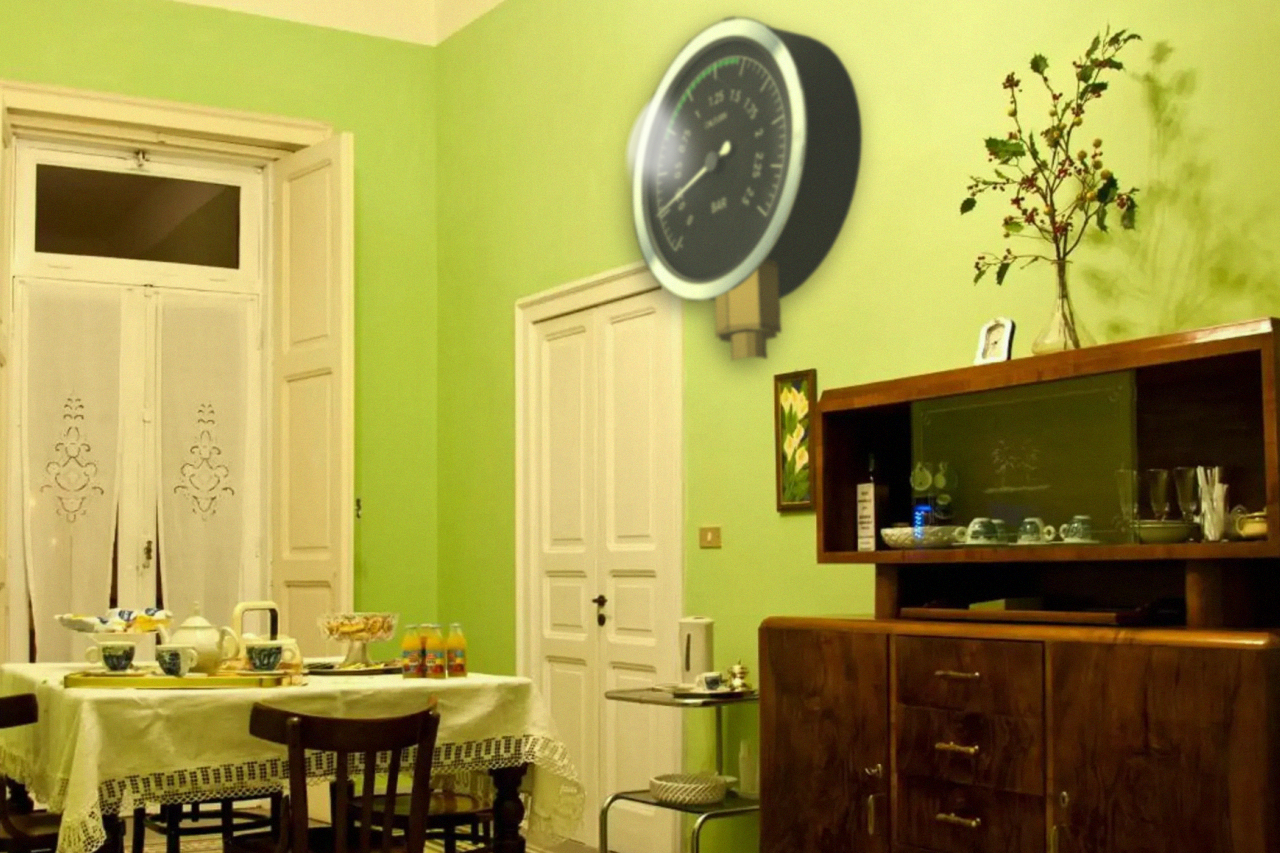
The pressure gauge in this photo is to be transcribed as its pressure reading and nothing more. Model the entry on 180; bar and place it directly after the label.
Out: 0.25; bar
